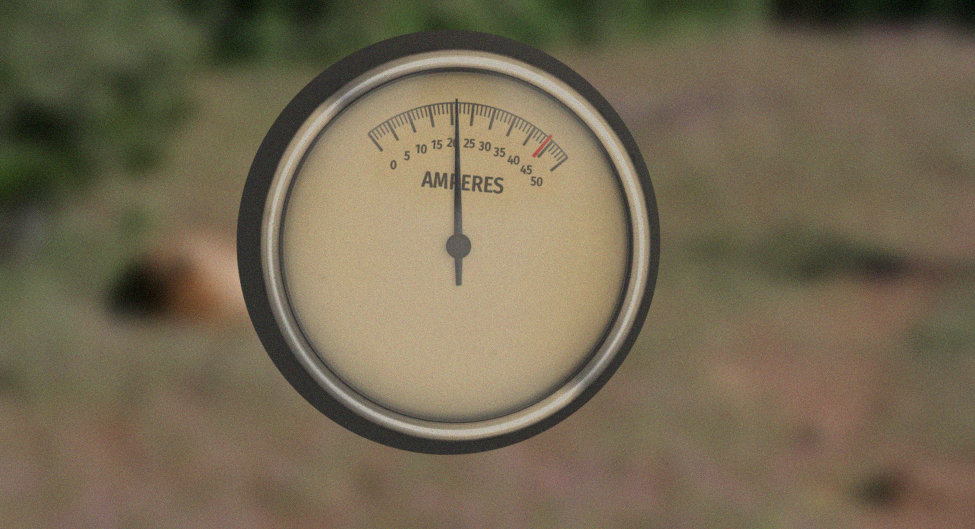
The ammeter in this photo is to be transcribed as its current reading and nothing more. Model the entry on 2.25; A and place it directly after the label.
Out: 21; A
